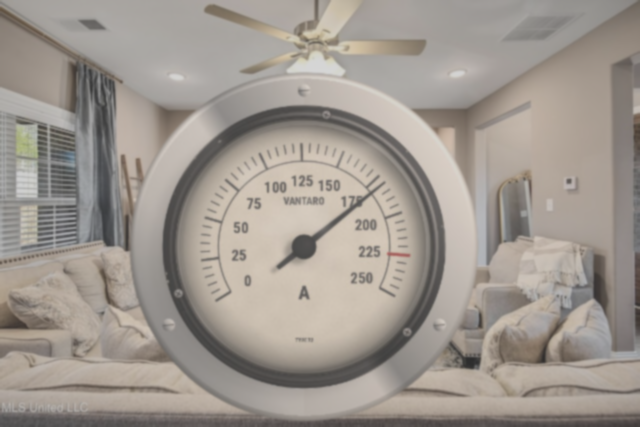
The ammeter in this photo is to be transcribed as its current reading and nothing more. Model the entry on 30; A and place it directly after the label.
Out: 180; A
